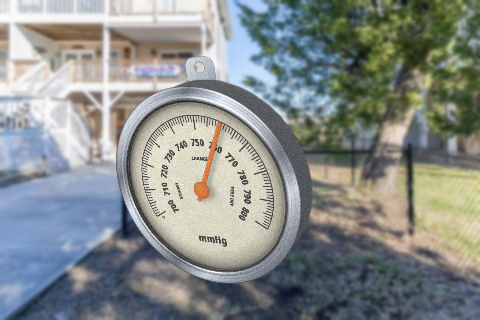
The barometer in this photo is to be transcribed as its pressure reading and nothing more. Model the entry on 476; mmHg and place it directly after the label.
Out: 760; mmHg
